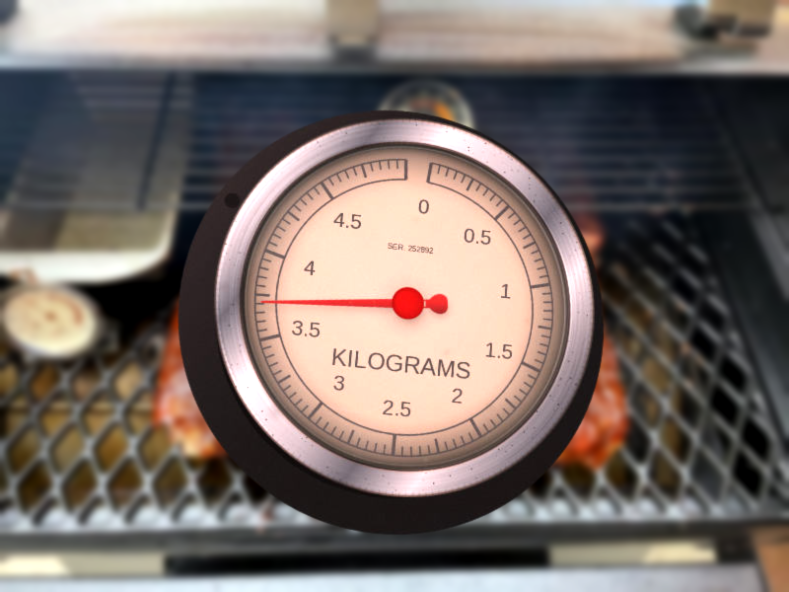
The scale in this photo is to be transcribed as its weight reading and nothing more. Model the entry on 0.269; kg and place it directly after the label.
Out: 3.7; kg
